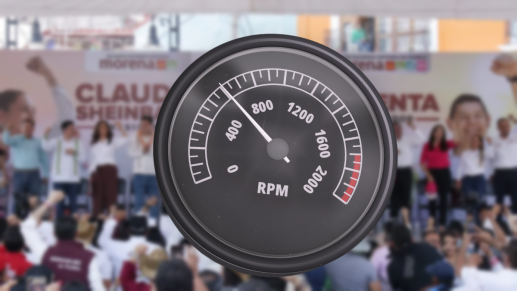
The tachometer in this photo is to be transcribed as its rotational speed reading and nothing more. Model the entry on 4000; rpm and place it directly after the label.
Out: 600; rpm
